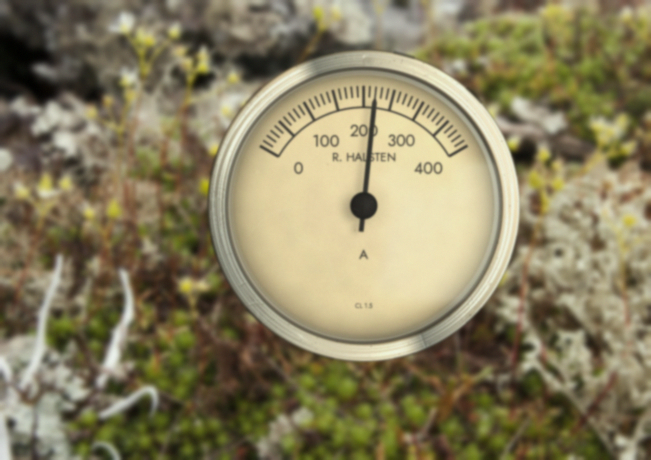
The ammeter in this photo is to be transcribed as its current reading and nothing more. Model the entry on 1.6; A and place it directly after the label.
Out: 220; A
